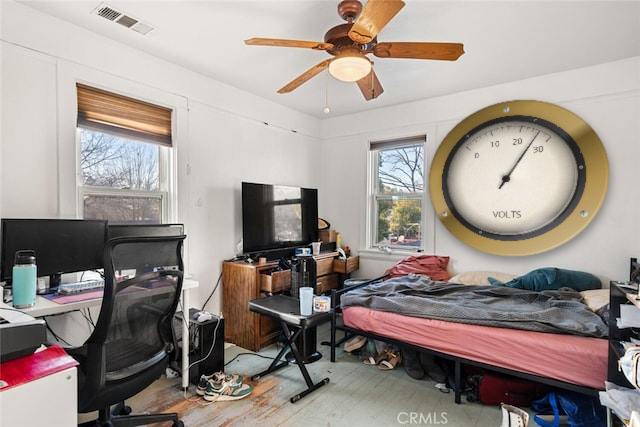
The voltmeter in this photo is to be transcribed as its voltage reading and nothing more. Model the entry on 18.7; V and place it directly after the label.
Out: 26; V
